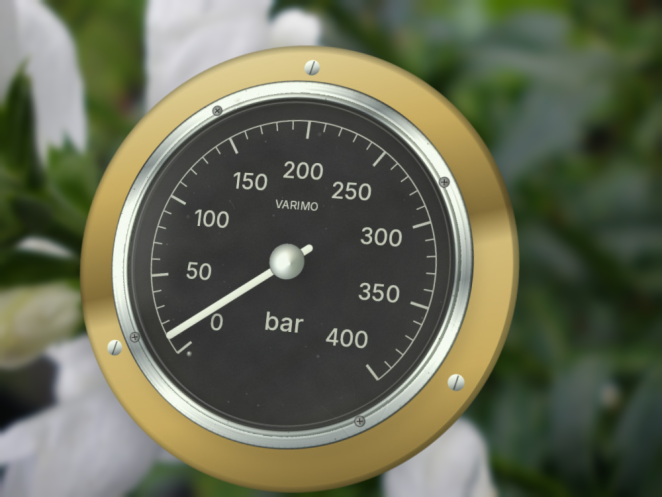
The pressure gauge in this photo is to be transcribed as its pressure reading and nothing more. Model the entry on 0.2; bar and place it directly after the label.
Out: 10; bar
